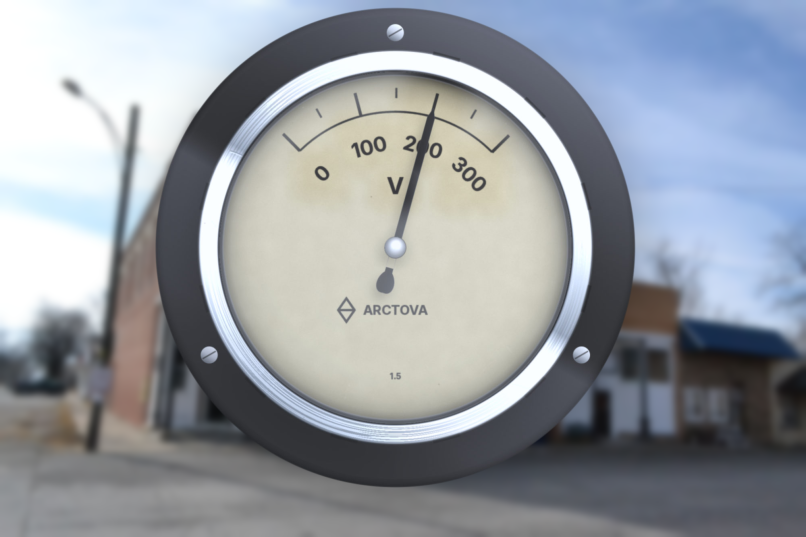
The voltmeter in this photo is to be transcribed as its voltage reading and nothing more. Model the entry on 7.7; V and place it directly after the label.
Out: 200; V
